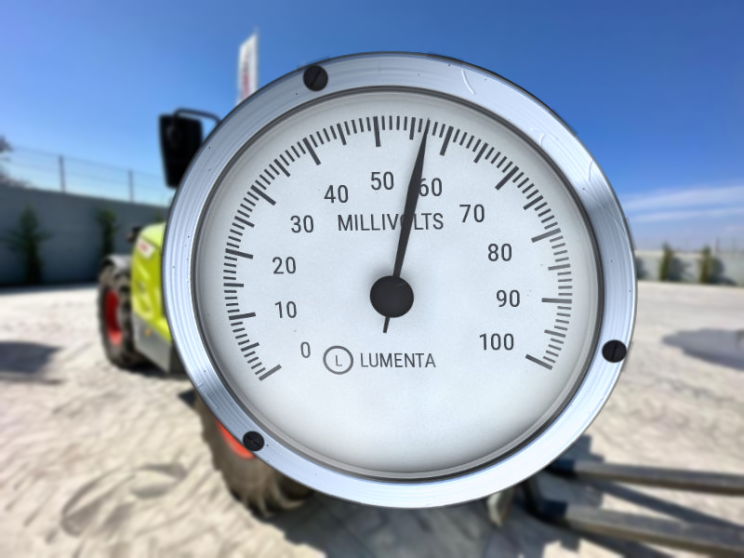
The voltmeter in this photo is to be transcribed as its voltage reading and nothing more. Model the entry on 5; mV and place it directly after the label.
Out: 57; mV
